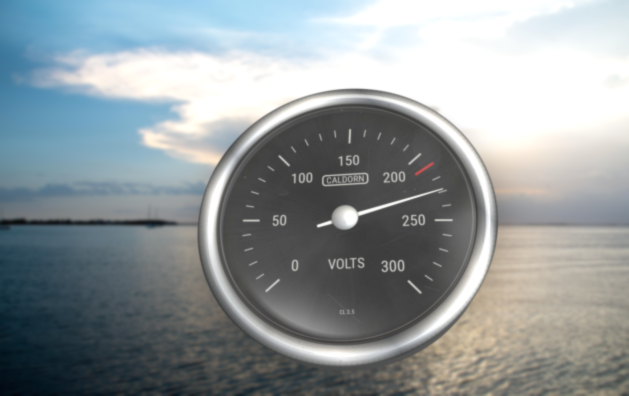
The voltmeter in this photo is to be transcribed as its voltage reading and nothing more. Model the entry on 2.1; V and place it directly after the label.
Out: 230; V
